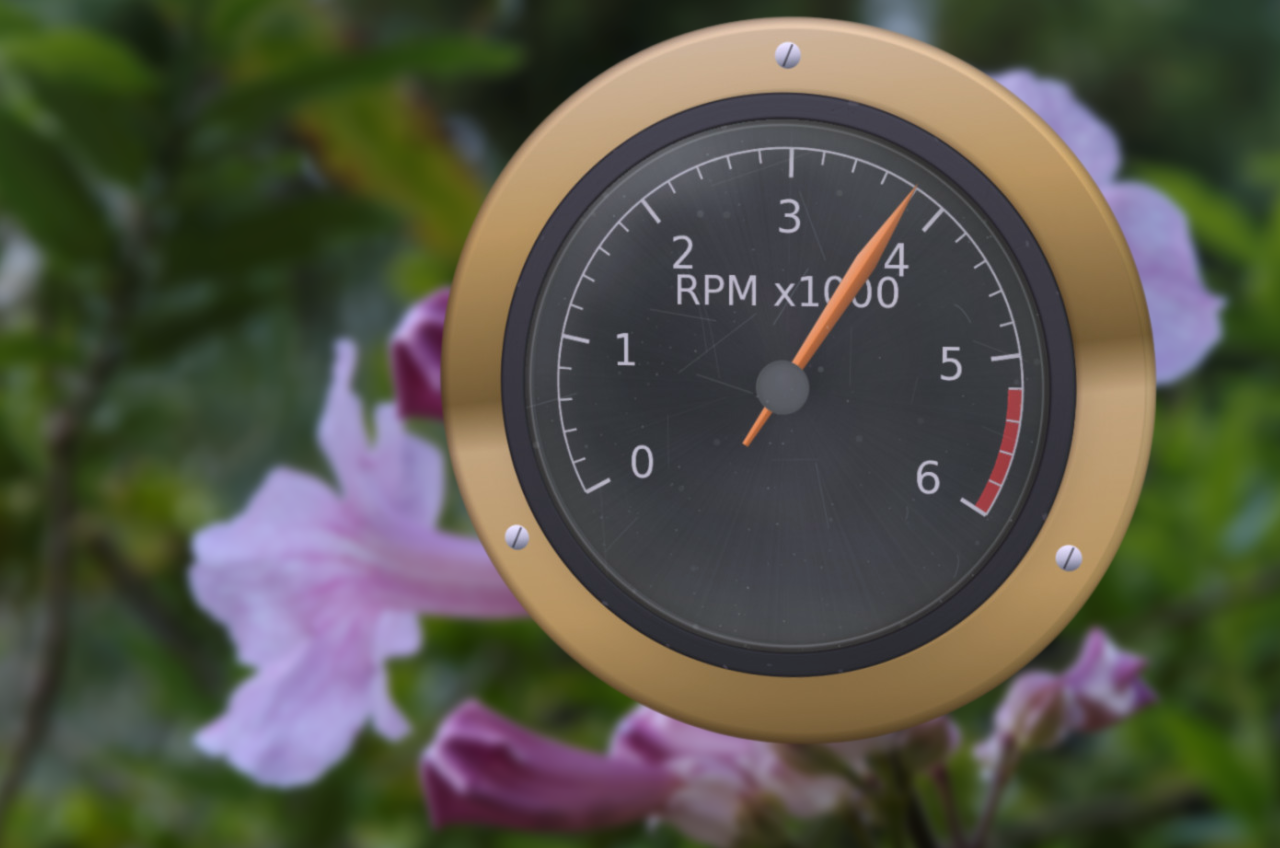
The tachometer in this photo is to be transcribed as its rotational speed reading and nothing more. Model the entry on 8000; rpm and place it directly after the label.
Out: 3800; rpm
